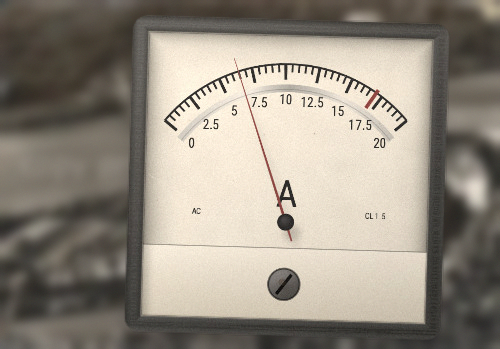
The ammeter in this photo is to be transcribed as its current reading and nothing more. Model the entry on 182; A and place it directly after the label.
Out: 6.5; A
